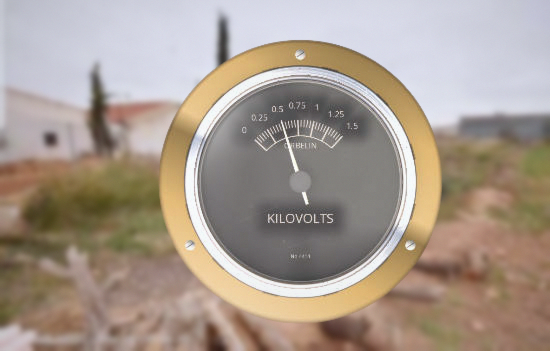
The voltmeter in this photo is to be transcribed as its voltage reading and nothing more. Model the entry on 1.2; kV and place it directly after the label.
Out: 0.5; kV
